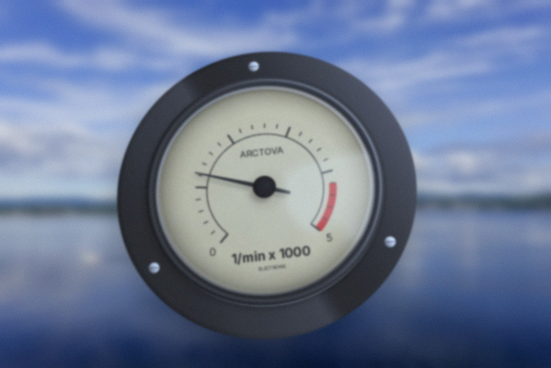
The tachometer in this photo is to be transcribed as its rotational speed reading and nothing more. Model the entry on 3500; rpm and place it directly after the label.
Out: 1200; rpm
